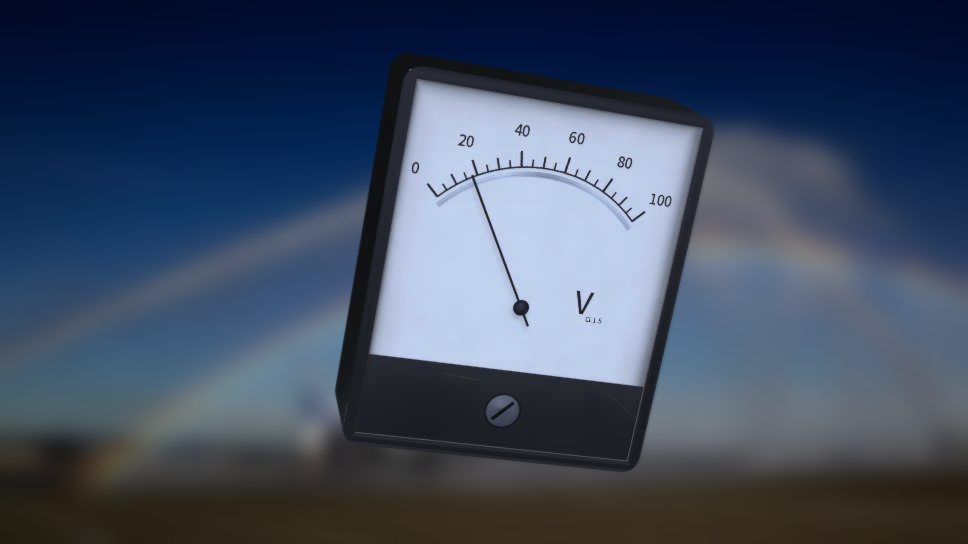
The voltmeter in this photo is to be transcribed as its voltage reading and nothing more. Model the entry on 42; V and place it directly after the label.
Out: 17.5; V
